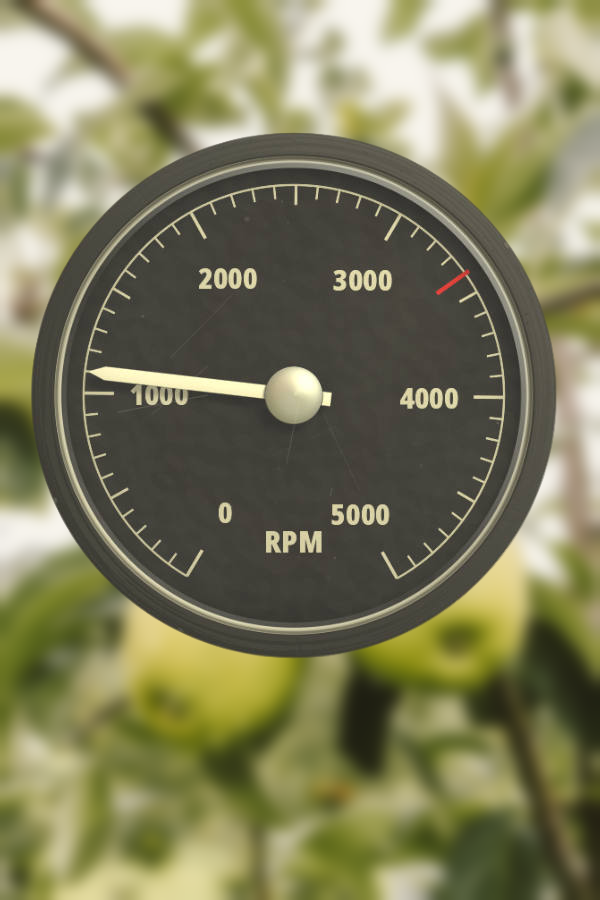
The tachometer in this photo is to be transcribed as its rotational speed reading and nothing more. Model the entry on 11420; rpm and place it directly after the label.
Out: 1100; rpm
